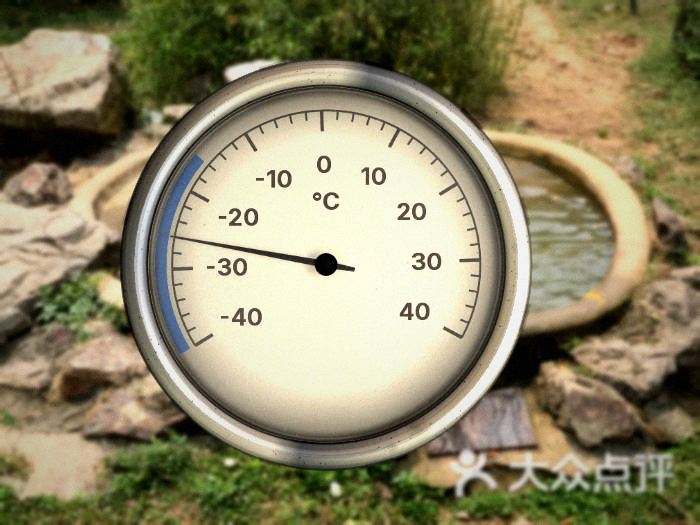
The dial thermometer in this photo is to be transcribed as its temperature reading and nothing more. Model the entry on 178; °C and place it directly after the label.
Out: -26; °C
